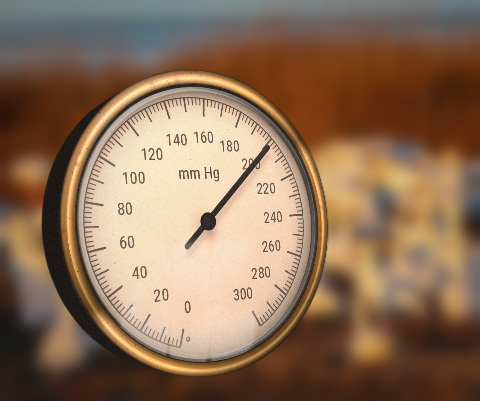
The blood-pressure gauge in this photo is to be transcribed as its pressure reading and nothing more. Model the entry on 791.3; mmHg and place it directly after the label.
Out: 200; mmHg
